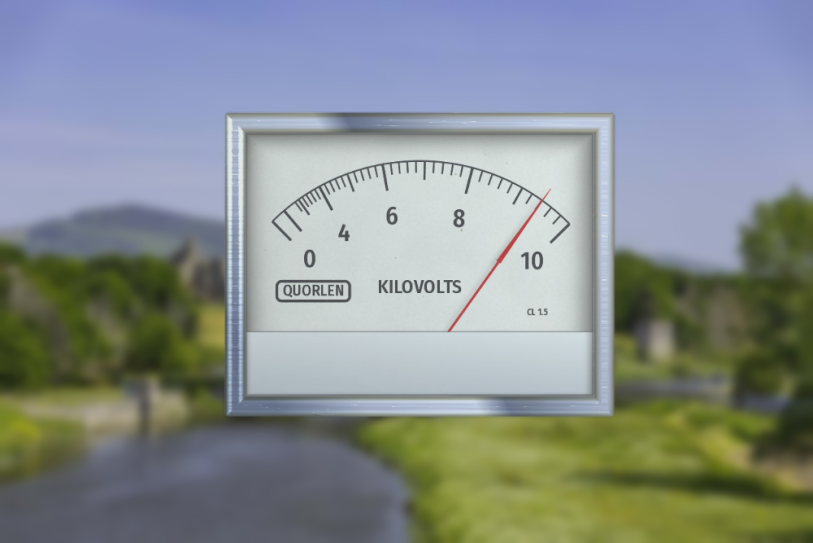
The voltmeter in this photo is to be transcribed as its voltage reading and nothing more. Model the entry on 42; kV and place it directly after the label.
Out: 9.4; kV
